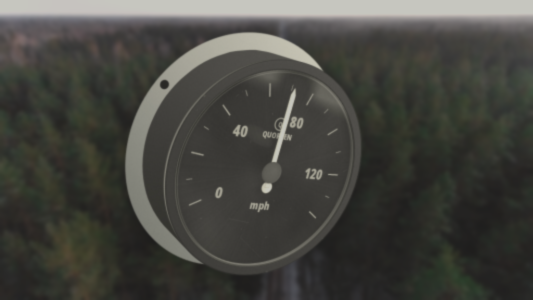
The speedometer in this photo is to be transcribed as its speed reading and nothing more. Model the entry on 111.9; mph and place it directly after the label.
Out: 70; mph
